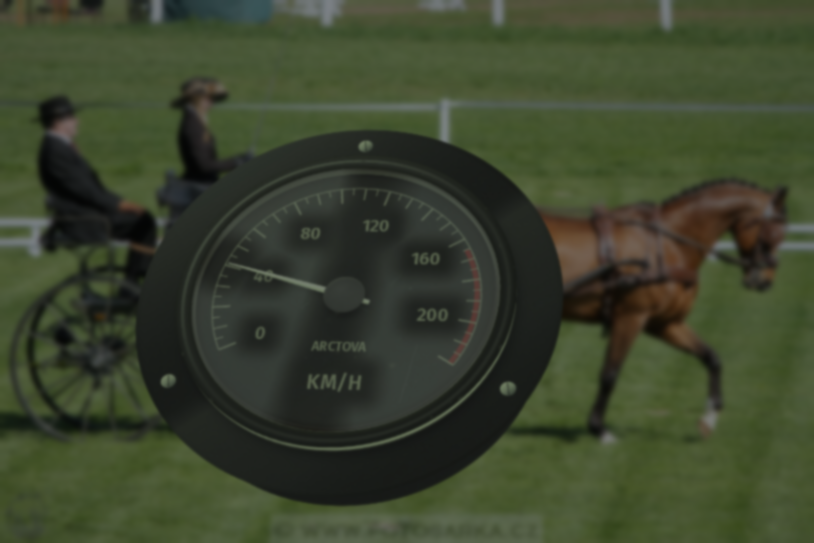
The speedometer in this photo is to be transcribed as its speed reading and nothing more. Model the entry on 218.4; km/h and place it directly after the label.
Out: 40; km/h
